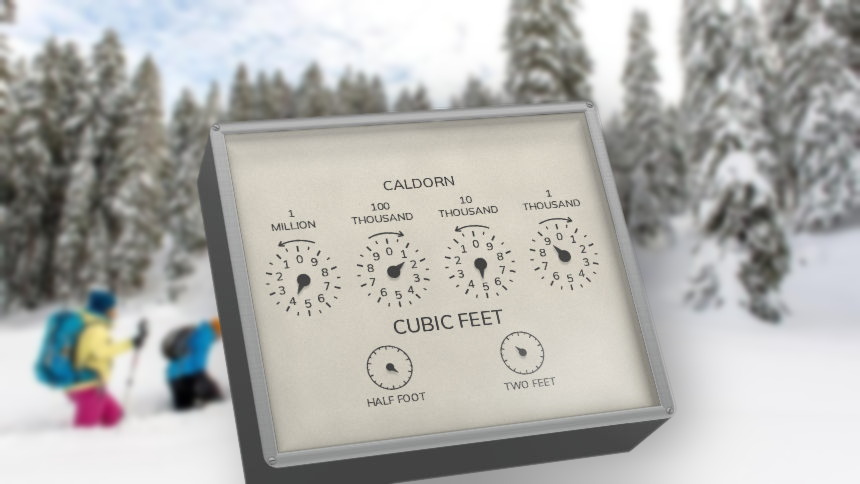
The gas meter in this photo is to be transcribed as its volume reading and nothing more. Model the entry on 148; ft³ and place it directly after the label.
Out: 414900; ft³
